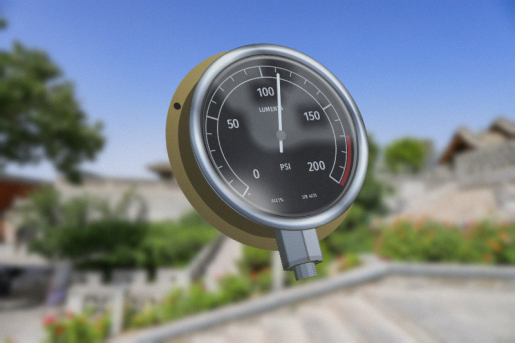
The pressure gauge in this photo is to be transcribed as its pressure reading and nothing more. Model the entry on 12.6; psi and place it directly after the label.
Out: 110; psi
